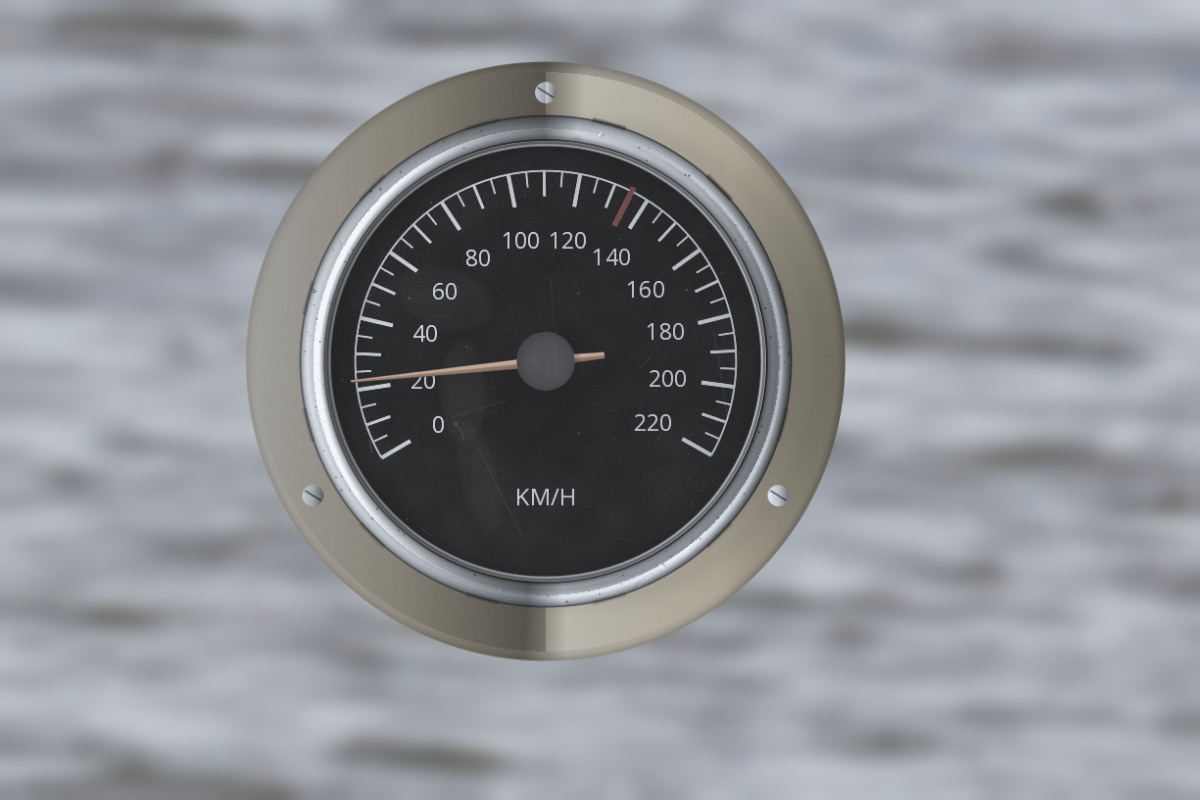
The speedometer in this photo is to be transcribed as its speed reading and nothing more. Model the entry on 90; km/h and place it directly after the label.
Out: 22.5; km/h
